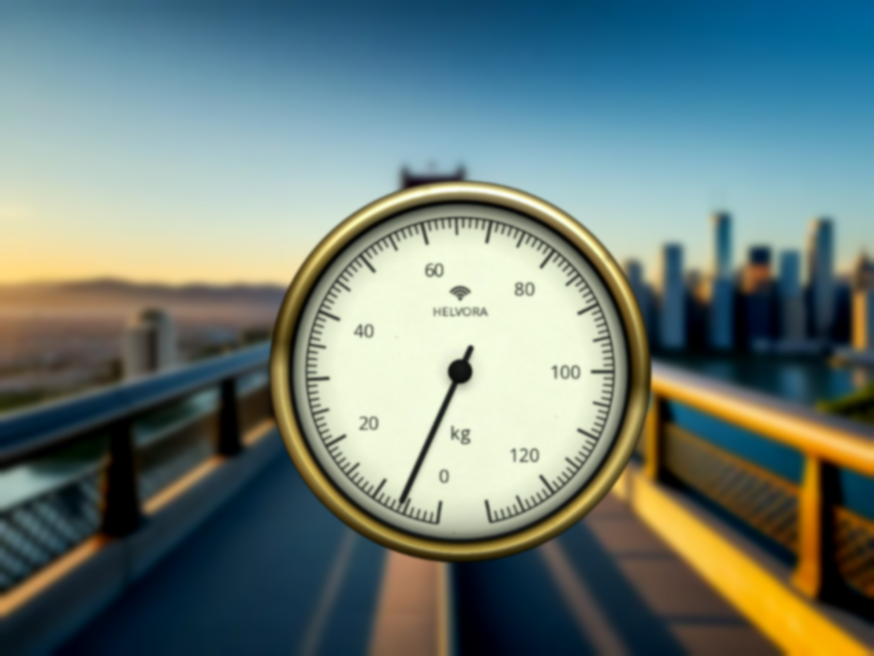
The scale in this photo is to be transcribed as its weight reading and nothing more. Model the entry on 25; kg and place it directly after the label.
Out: 6; kg
